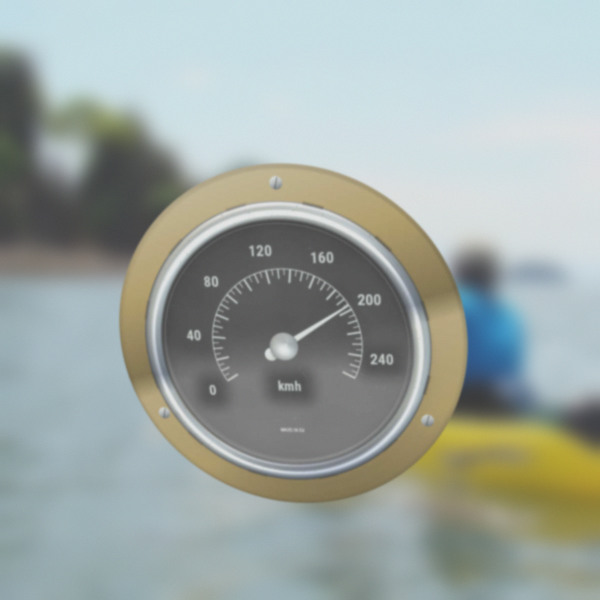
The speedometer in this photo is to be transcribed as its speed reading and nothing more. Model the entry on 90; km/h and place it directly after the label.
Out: 195; km/h
